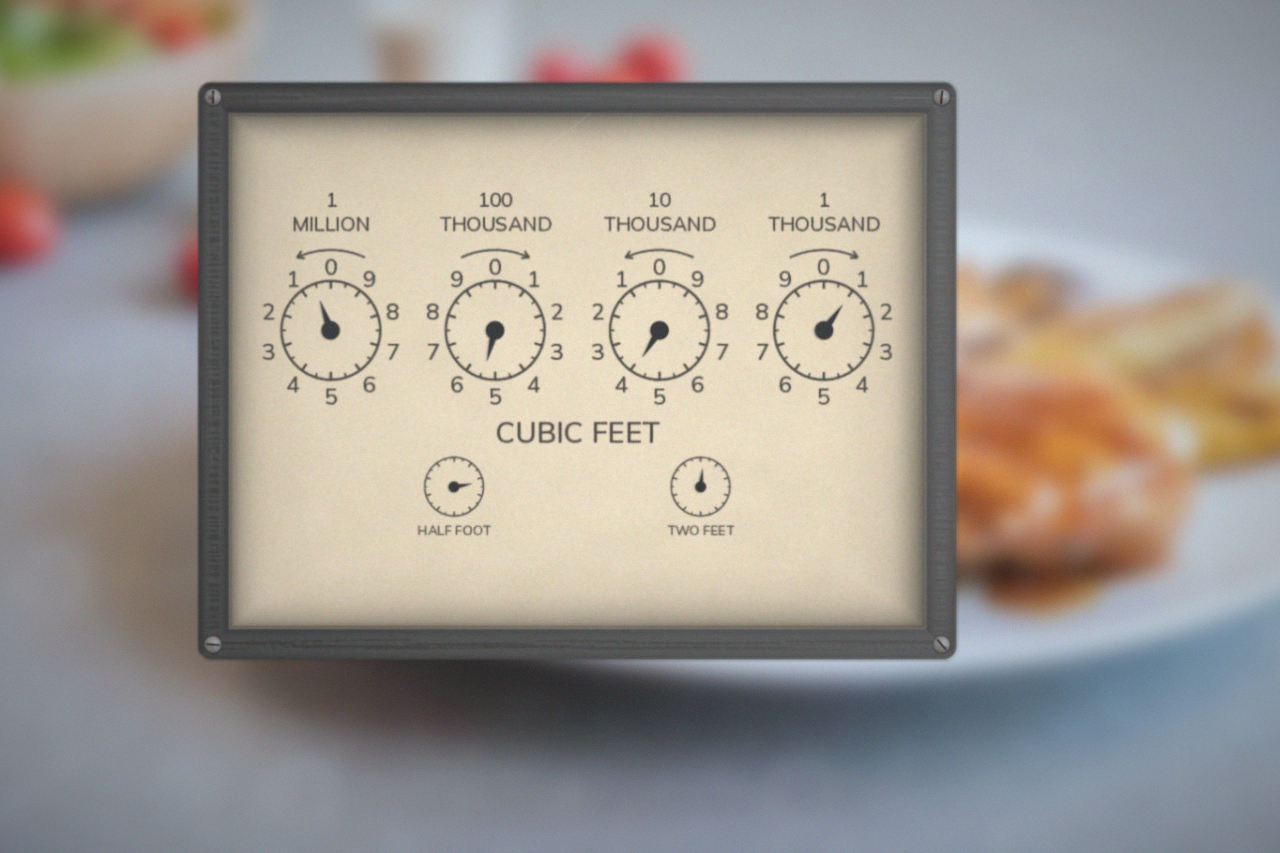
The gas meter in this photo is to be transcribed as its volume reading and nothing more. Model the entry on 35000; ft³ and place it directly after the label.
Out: 54100; ft³
